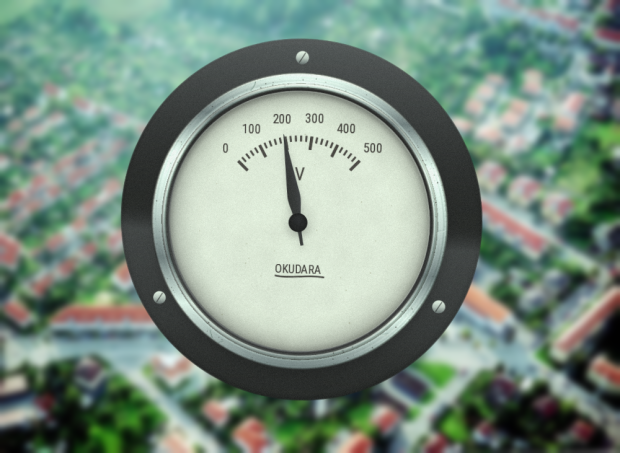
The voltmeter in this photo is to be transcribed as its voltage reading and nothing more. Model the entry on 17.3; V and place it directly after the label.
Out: 200; V
